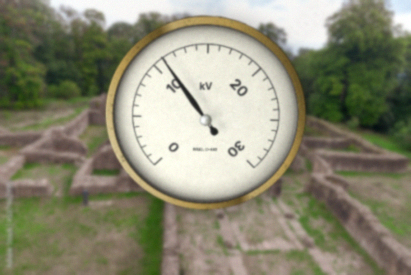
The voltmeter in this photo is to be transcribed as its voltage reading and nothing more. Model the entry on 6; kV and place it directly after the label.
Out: 11; kV
